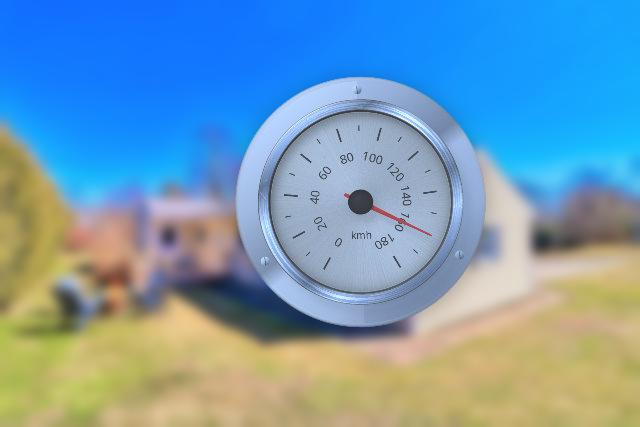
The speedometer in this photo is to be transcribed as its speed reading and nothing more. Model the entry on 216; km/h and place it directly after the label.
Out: 160; km/h
